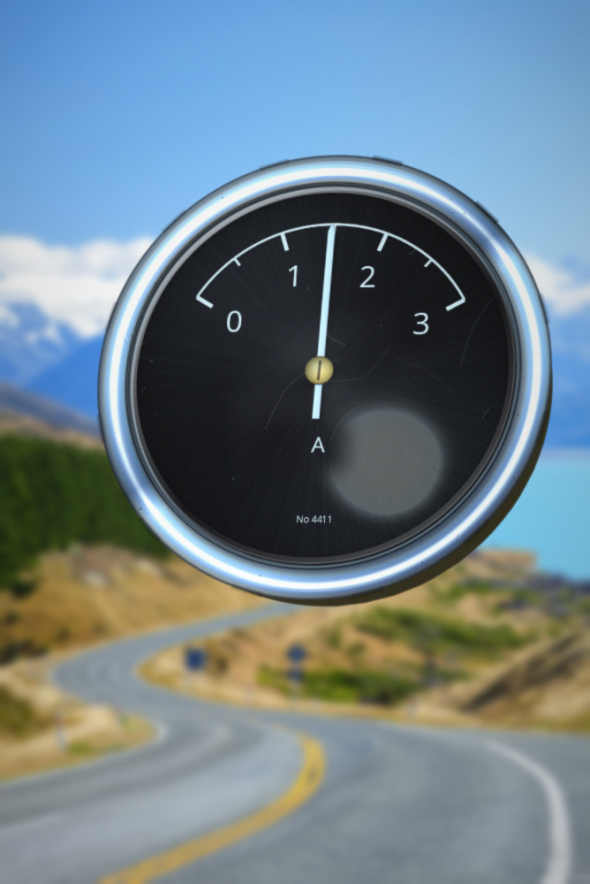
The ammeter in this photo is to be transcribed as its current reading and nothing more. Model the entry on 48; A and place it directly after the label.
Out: 1.5; A
